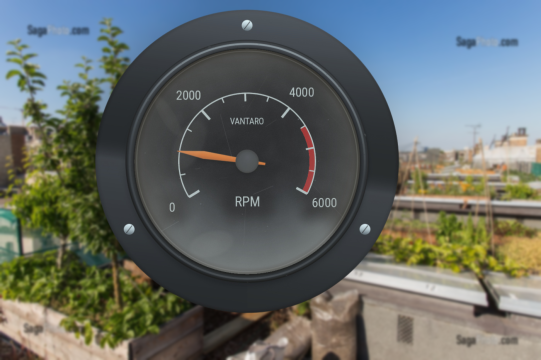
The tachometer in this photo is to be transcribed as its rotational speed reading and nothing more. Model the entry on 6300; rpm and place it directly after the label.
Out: 1000; rpm
